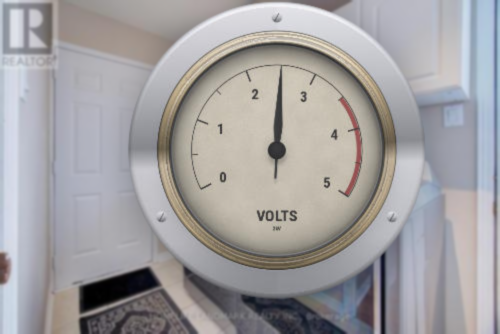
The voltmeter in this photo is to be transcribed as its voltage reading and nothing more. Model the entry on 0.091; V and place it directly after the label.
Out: 2.5; V
